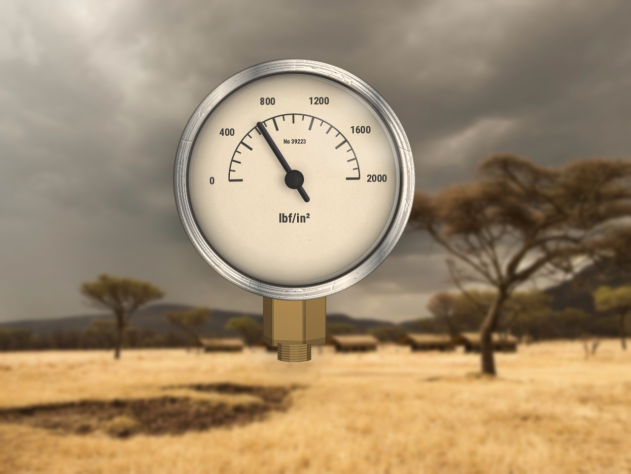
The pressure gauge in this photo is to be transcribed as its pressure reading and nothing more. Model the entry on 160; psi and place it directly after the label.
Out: 650; psi
